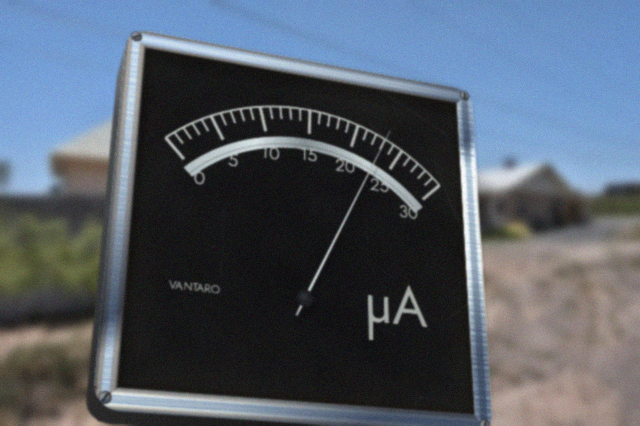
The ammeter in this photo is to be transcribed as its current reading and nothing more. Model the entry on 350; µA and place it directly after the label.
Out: 23; µA
